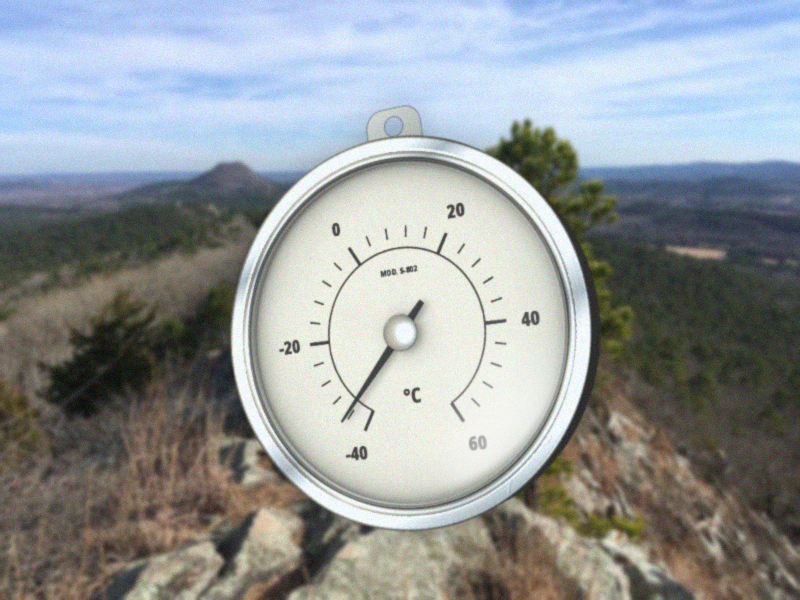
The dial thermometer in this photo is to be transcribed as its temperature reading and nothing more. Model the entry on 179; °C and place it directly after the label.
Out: -36; °C
